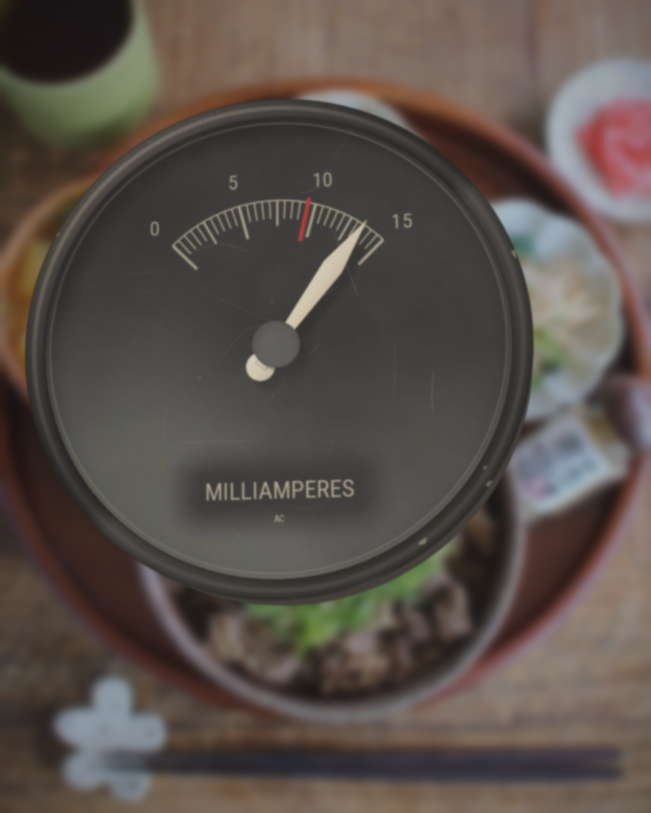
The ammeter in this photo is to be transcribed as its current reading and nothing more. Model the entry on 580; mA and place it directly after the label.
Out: 13.5; mA
